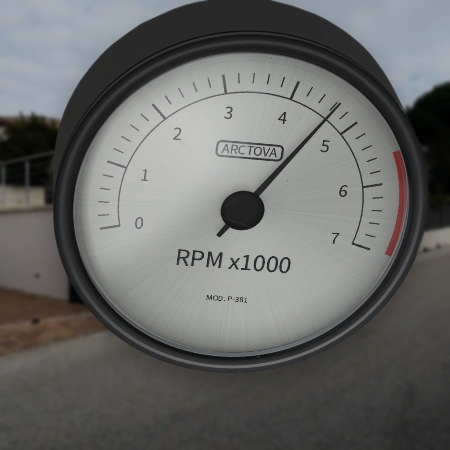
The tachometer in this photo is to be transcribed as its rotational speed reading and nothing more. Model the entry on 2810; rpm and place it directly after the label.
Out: 4600; rpm
